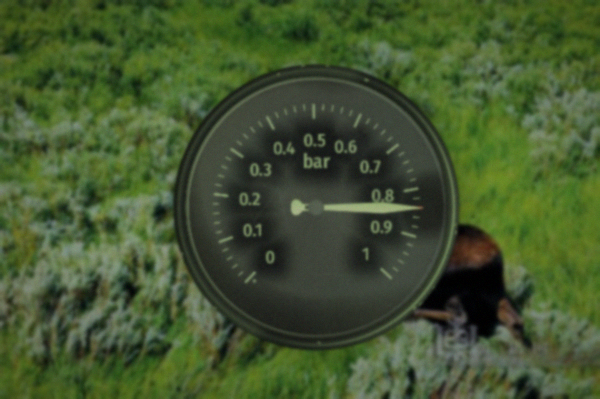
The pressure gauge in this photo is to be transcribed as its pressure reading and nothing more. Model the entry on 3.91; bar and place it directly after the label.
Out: 0.84; bar
